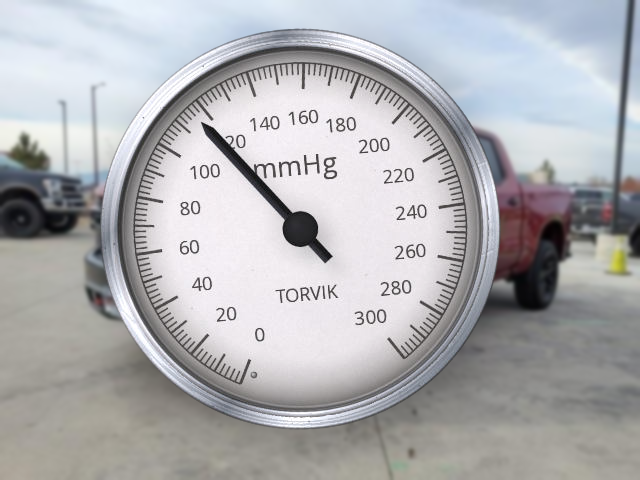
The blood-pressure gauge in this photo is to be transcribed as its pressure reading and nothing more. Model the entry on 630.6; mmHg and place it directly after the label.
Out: 116; mmHg
